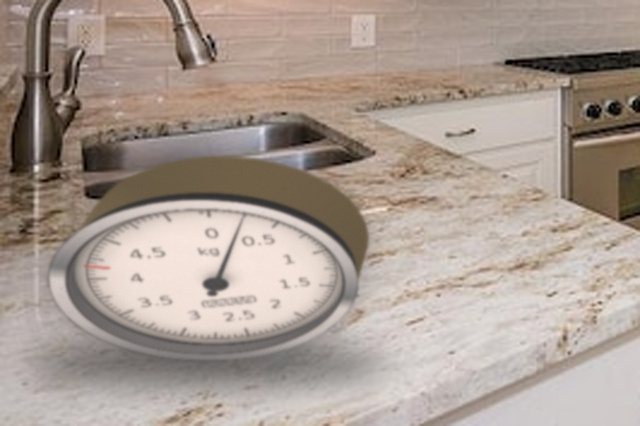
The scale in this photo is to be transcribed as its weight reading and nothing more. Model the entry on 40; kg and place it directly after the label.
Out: 0.25; kg
